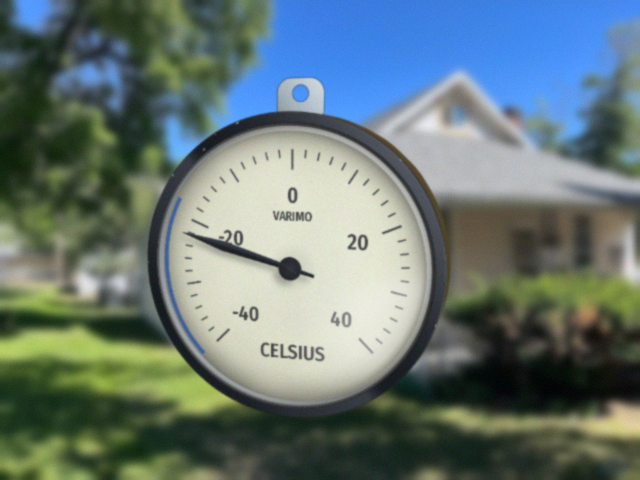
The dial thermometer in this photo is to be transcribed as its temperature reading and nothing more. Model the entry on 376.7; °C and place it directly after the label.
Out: -22; °C
